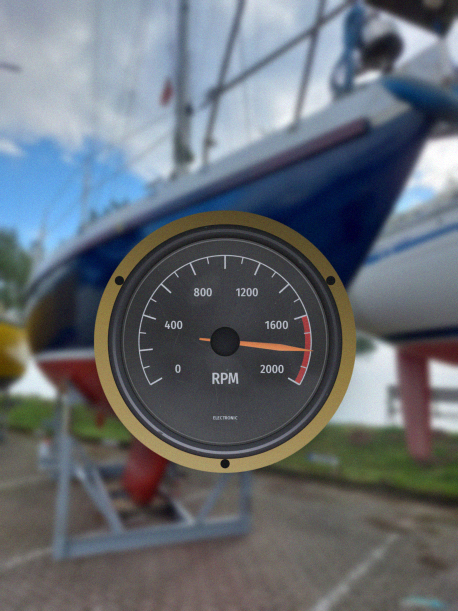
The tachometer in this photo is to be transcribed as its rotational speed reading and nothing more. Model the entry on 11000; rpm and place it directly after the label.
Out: 1800; rpm
